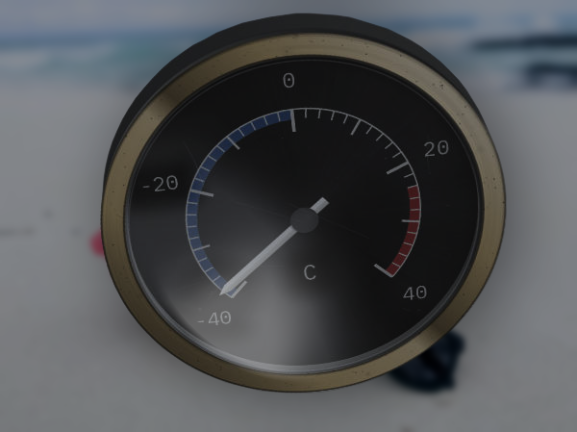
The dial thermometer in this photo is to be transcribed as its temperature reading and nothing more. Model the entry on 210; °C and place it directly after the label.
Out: -38; °C
